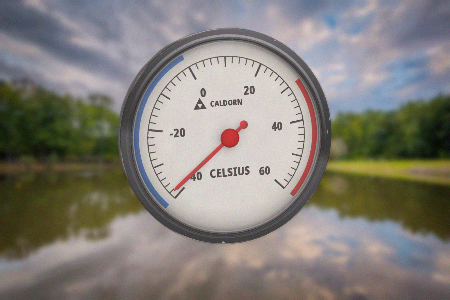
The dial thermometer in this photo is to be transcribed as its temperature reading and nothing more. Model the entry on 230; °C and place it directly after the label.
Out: -38; °C
